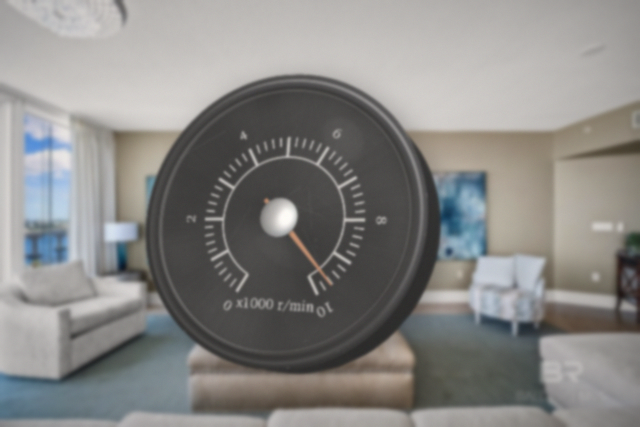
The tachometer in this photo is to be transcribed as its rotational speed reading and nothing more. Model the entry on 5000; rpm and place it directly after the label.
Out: 9600; rpm
